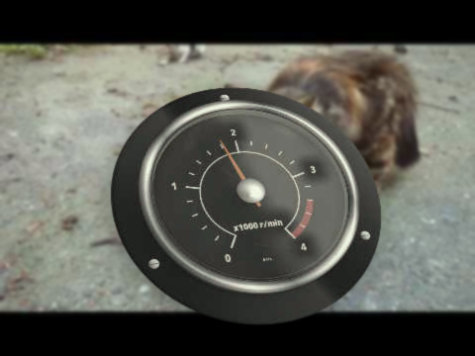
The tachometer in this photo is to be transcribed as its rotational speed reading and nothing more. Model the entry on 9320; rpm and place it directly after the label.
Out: 1800; rpm
